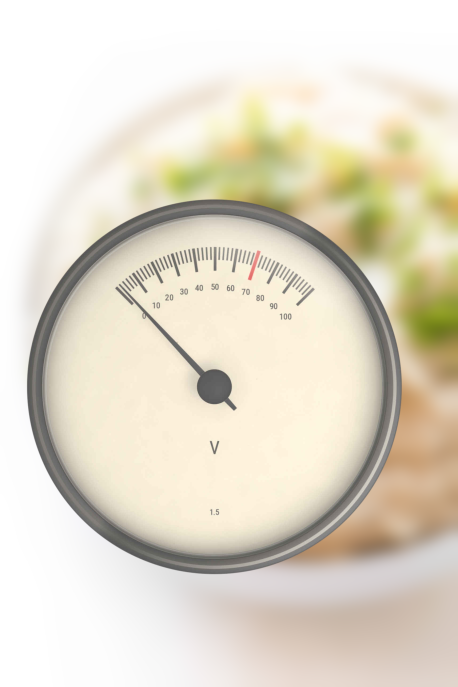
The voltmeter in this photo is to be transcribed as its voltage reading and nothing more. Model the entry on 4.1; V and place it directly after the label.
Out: 2; V
